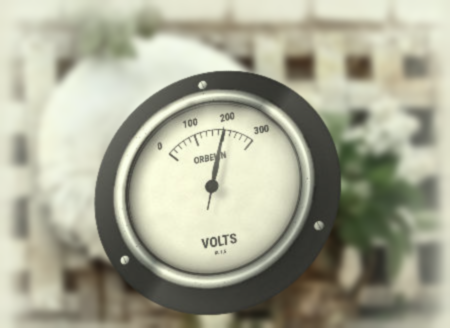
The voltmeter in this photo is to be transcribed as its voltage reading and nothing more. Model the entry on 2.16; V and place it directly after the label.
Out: 200; V
